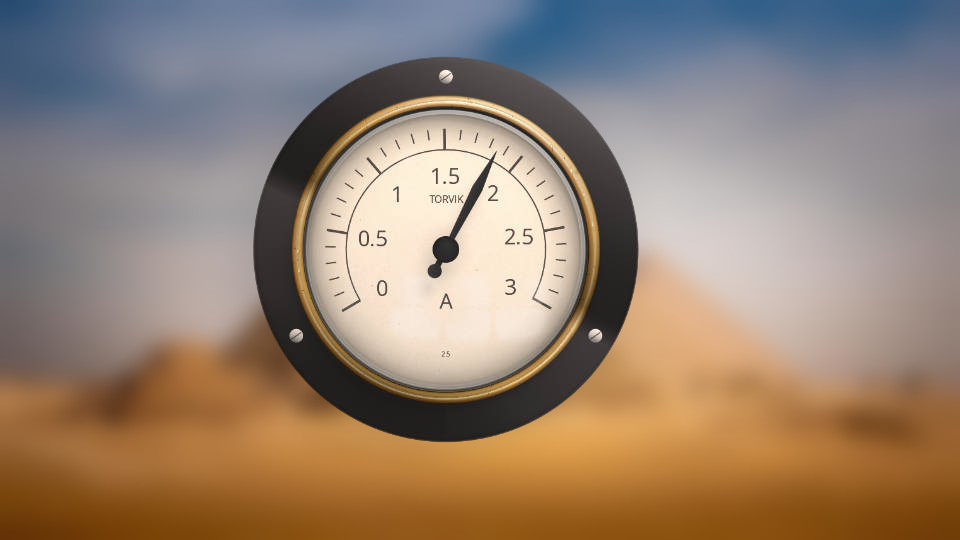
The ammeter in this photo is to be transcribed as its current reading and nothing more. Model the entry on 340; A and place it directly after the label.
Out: 1.85; A
